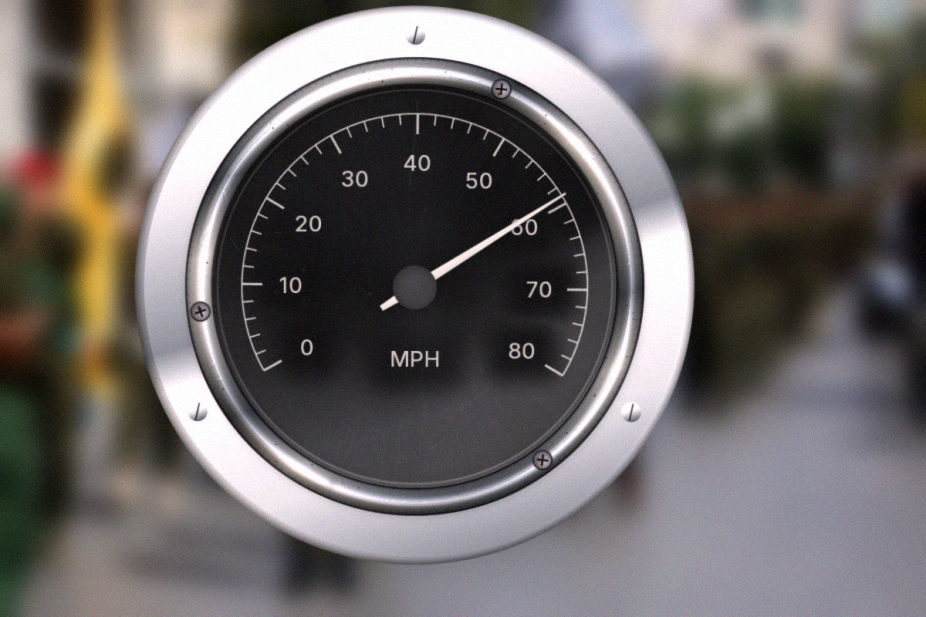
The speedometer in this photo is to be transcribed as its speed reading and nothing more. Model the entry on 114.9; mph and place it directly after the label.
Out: 59; mph
